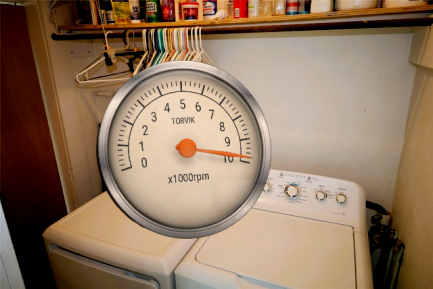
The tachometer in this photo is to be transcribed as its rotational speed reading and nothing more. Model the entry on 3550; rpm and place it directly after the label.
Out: 9800; rpm
